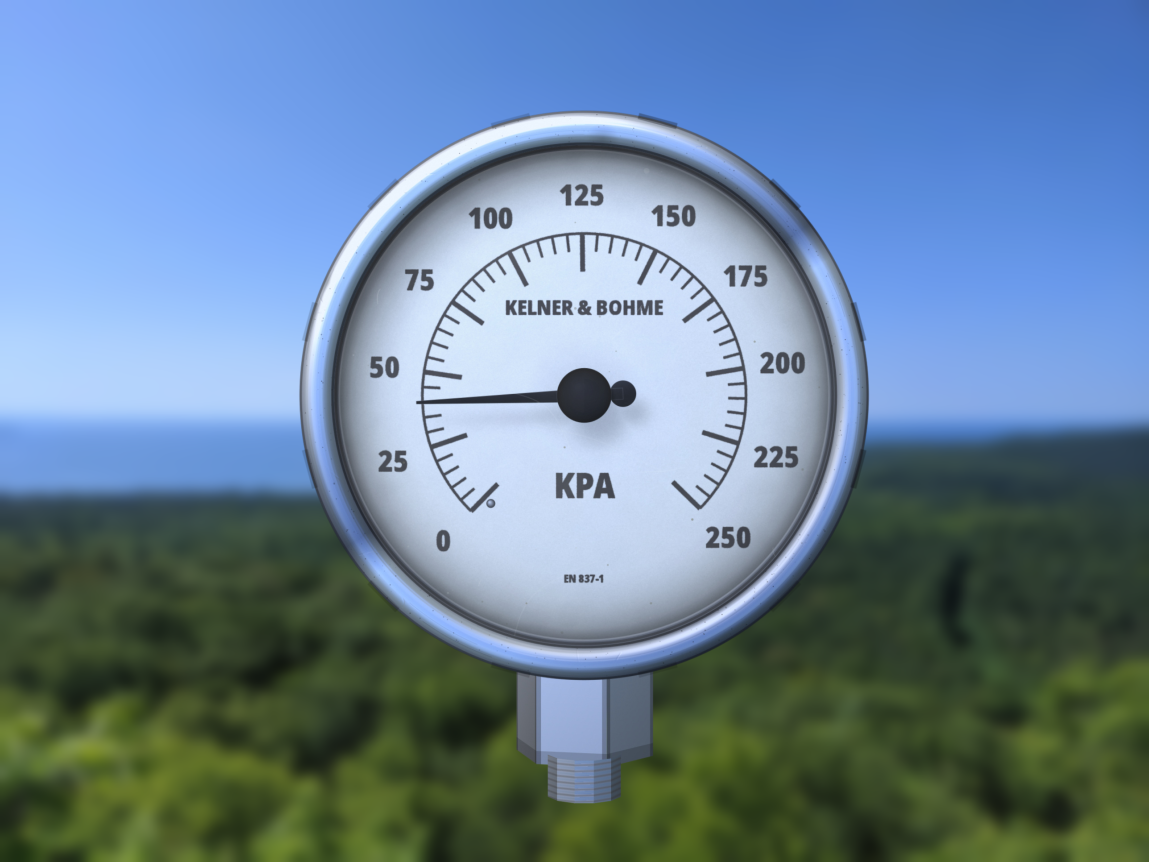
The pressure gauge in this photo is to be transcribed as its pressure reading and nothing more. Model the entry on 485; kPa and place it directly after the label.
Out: 40; kPa
